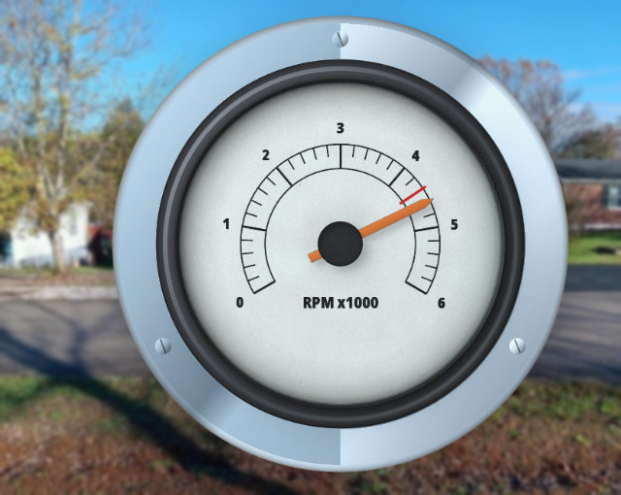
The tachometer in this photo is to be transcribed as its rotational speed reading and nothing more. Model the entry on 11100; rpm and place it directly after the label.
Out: 4600; rpm
